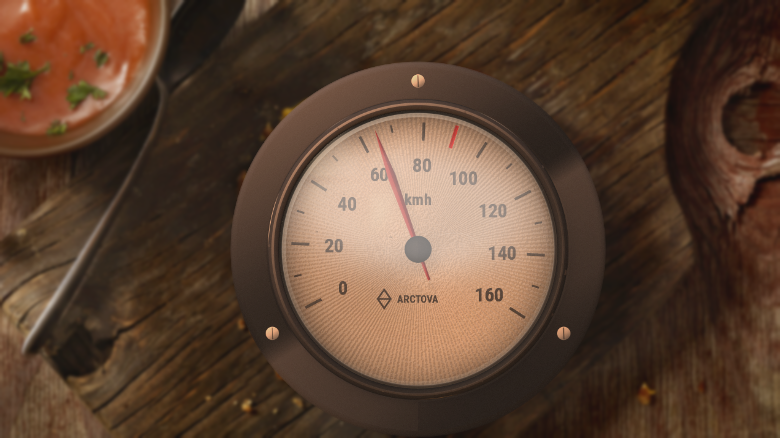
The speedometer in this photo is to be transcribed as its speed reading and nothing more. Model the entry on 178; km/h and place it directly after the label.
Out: 65; km/h
